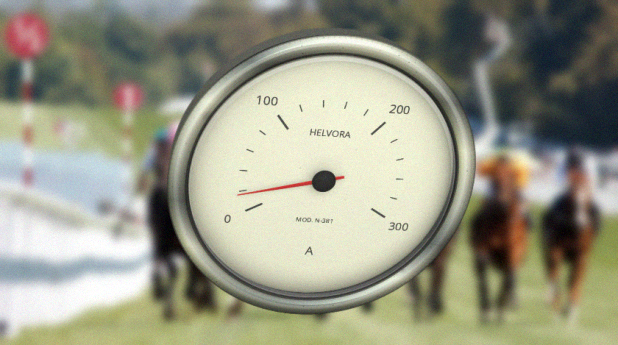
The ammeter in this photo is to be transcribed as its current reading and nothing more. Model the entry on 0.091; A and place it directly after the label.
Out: 20; A
